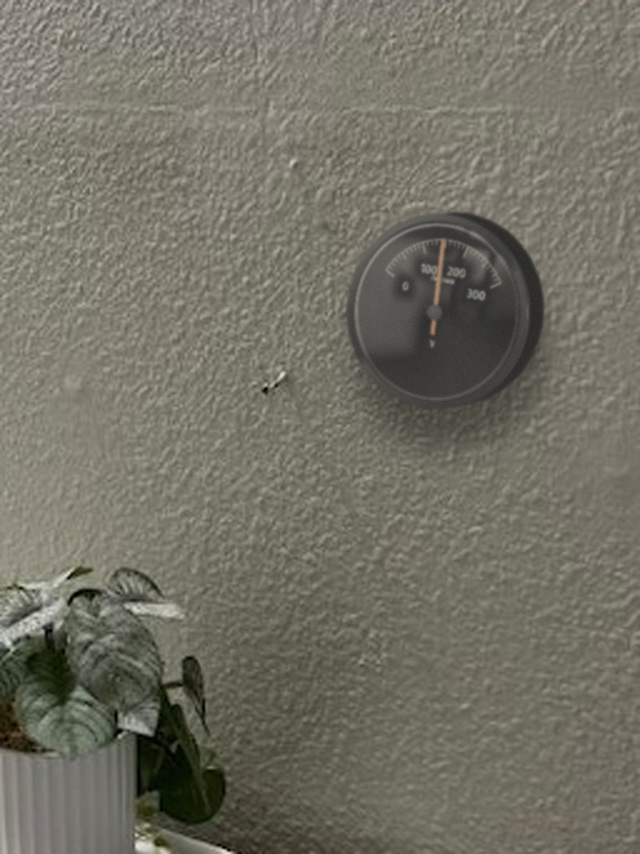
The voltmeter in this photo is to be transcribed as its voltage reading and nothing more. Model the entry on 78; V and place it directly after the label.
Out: 150; V
